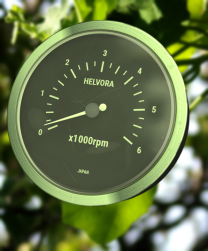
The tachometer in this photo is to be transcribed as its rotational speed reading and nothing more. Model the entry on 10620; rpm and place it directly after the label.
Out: 125; rpm
